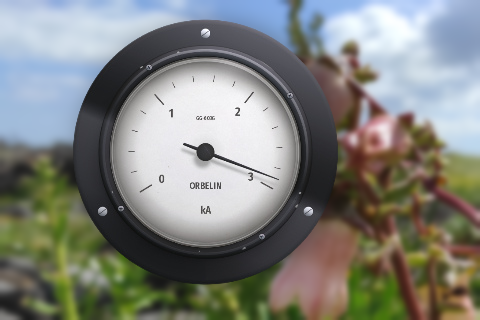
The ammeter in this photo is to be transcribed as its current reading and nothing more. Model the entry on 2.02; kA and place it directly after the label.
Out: 2.9; kA
